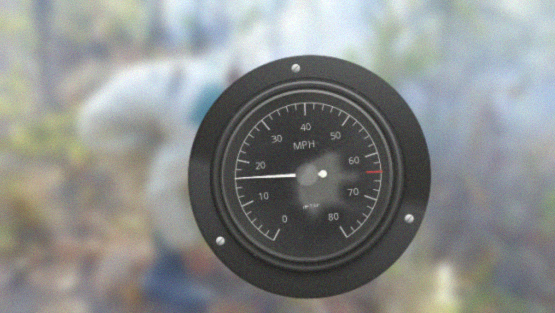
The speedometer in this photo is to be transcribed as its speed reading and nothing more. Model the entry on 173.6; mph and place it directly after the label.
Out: 16; mph
